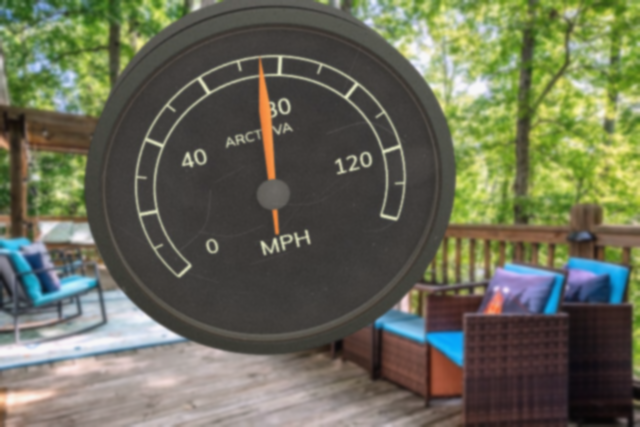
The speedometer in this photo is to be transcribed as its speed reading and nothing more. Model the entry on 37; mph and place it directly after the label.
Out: 75; mph
